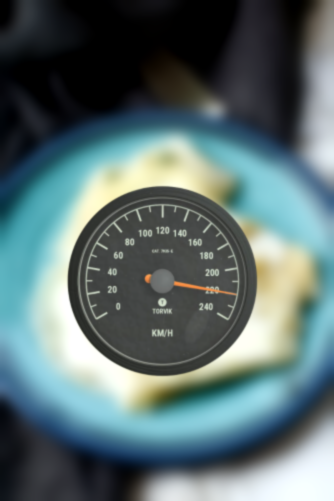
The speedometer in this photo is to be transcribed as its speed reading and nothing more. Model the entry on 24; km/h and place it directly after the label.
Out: 220; km/h
